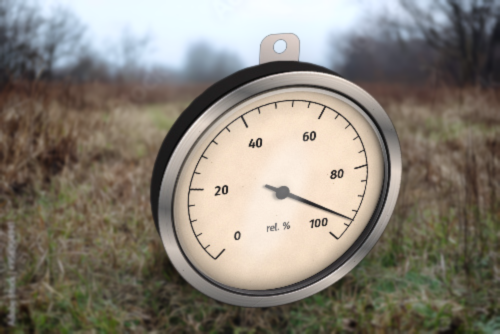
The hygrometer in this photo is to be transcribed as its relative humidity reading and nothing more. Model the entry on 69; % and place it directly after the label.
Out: 94; %
